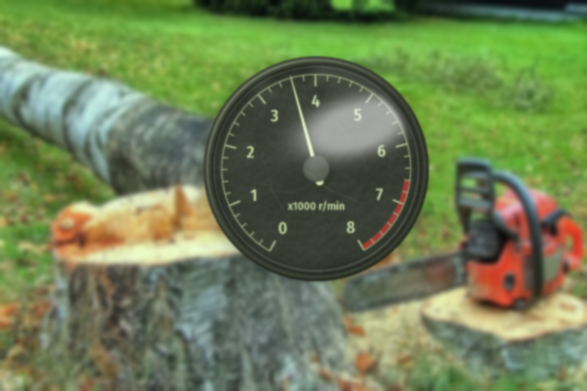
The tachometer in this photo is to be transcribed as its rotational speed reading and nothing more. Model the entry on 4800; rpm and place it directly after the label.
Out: 3600; rpm
